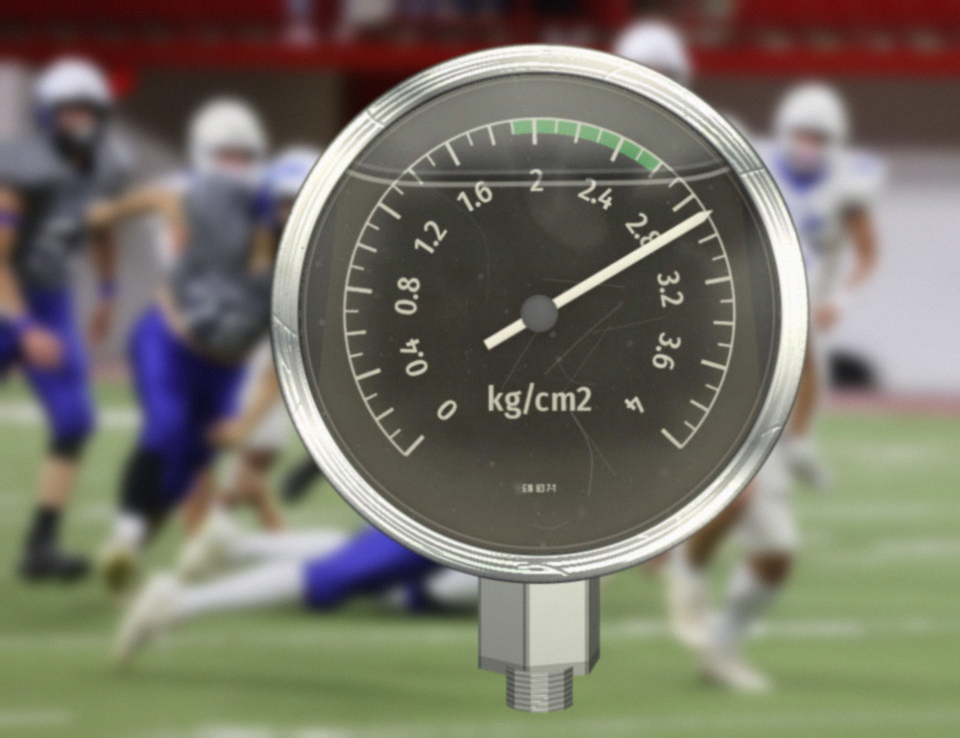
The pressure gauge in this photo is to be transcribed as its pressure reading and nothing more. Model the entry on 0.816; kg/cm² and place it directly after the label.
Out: 2.9; kg/cm²
